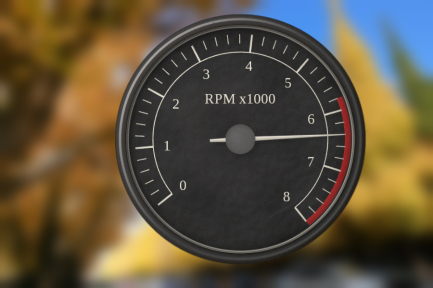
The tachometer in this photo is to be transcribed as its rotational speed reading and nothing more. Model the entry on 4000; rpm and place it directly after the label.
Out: 6400; rpm
